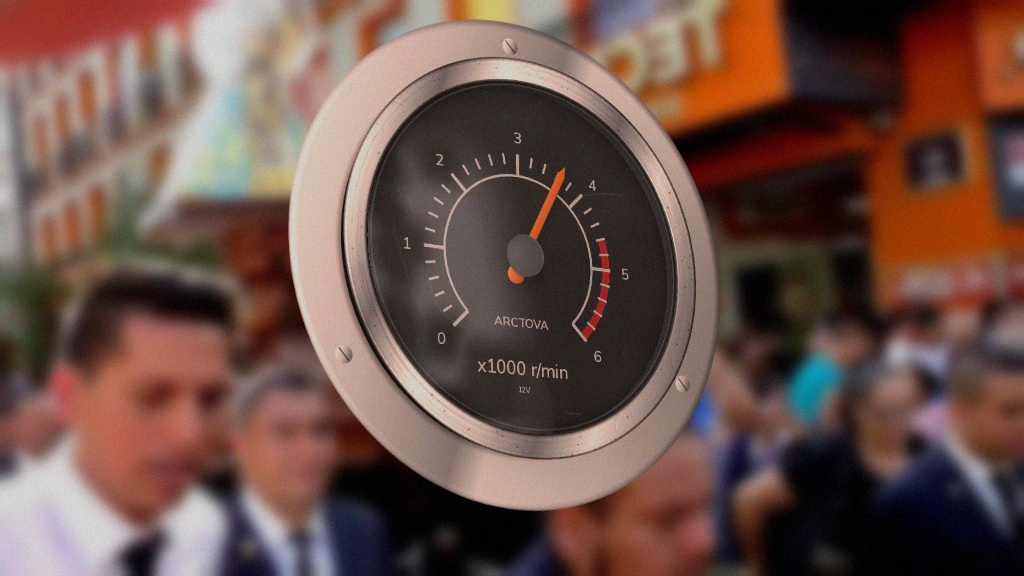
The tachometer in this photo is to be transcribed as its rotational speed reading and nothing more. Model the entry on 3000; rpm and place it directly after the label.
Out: 3600; rpm
